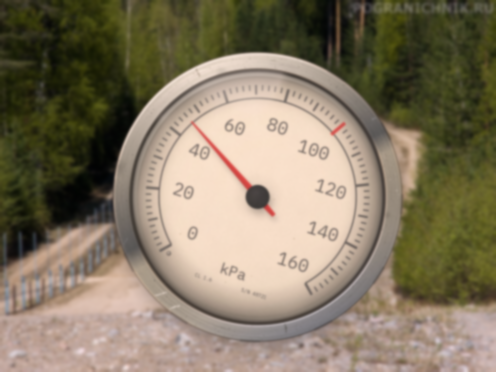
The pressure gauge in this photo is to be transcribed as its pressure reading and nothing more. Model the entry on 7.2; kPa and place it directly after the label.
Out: 46; kPa
